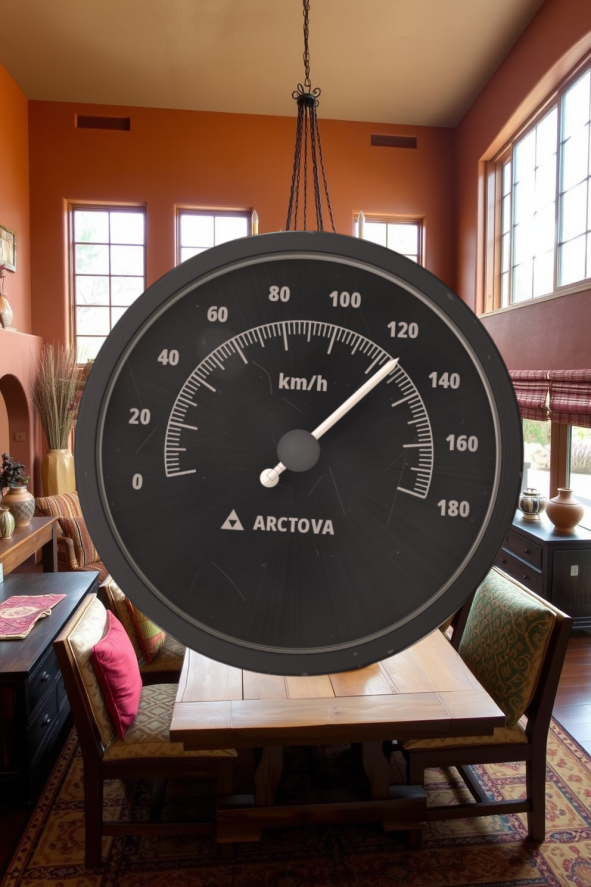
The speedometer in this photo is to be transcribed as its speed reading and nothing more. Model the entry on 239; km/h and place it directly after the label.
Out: 126; km/h
